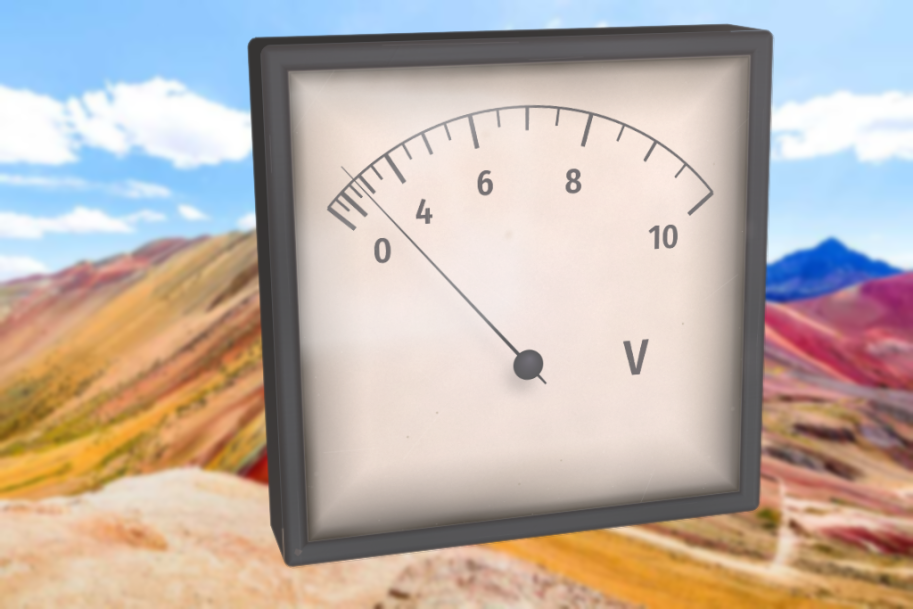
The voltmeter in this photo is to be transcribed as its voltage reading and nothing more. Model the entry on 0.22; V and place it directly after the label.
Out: 2.75; V
